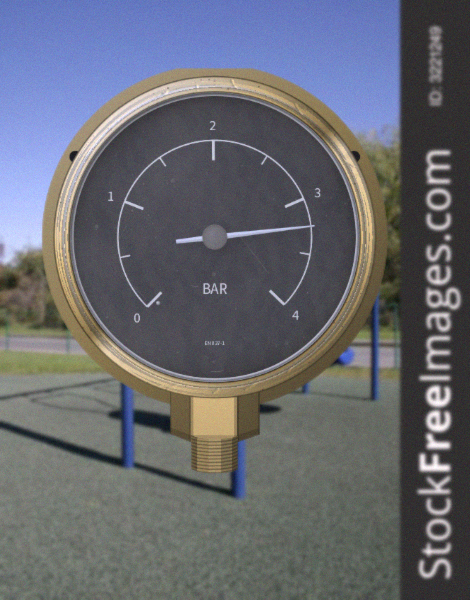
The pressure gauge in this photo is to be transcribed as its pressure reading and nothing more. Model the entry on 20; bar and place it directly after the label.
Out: 3.25; bar
